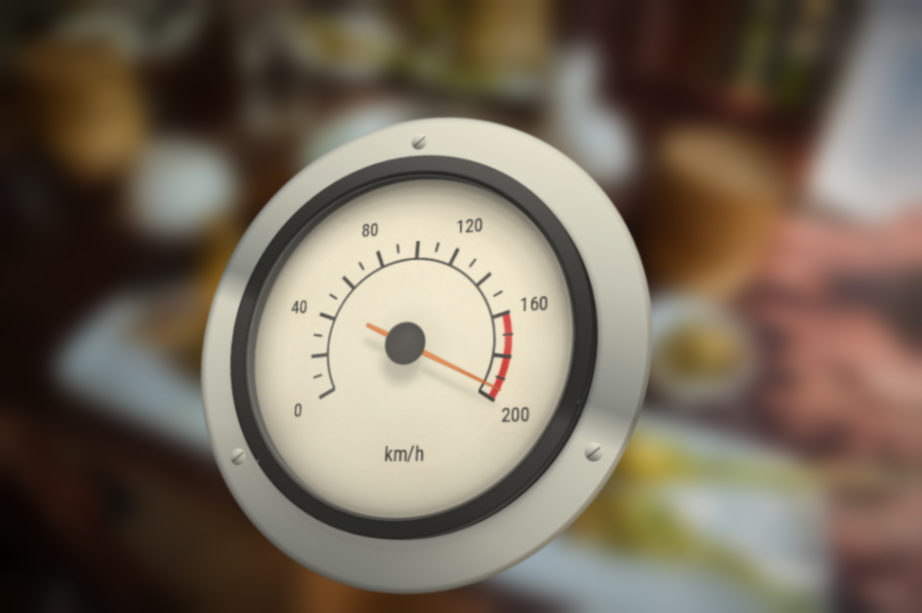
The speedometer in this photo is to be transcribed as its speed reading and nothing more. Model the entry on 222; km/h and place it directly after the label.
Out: 195; km/h
